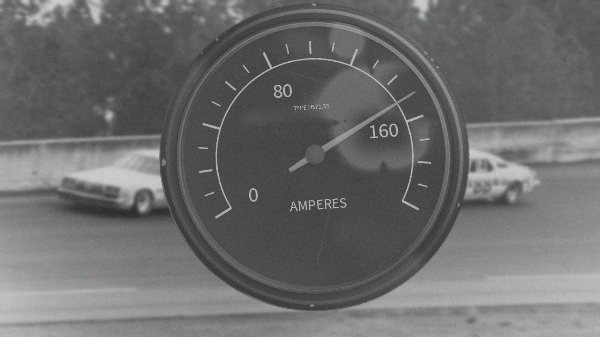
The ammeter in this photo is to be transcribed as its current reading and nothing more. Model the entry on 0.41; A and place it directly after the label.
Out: 150; A
